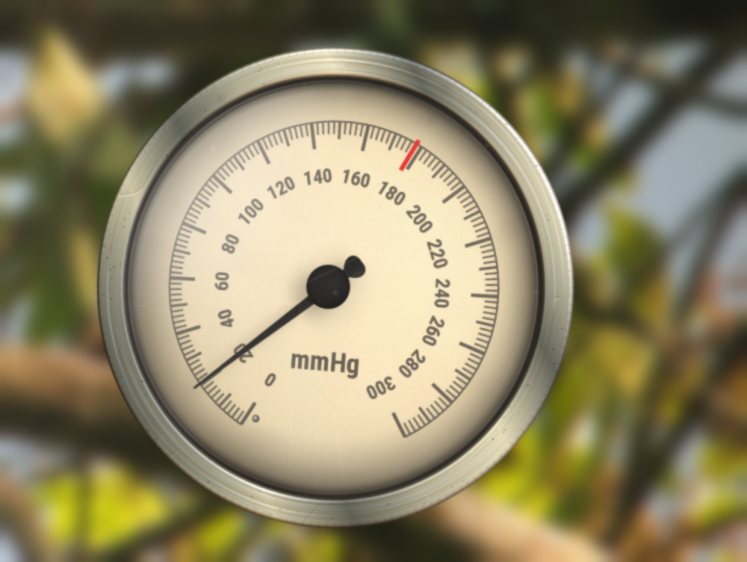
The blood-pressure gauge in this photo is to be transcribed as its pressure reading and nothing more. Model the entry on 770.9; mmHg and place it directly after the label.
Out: 20; mmHg
